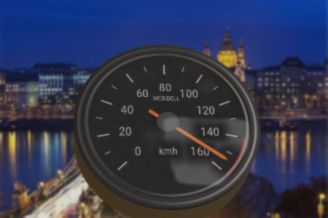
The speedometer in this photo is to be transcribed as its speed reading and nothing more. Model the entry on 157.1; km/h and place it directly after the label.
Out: 155; km/h
